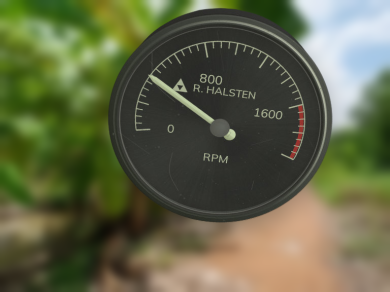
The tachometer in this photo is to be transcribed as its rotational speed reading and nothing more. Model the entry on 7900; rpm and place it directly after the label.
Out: 400; rpm
